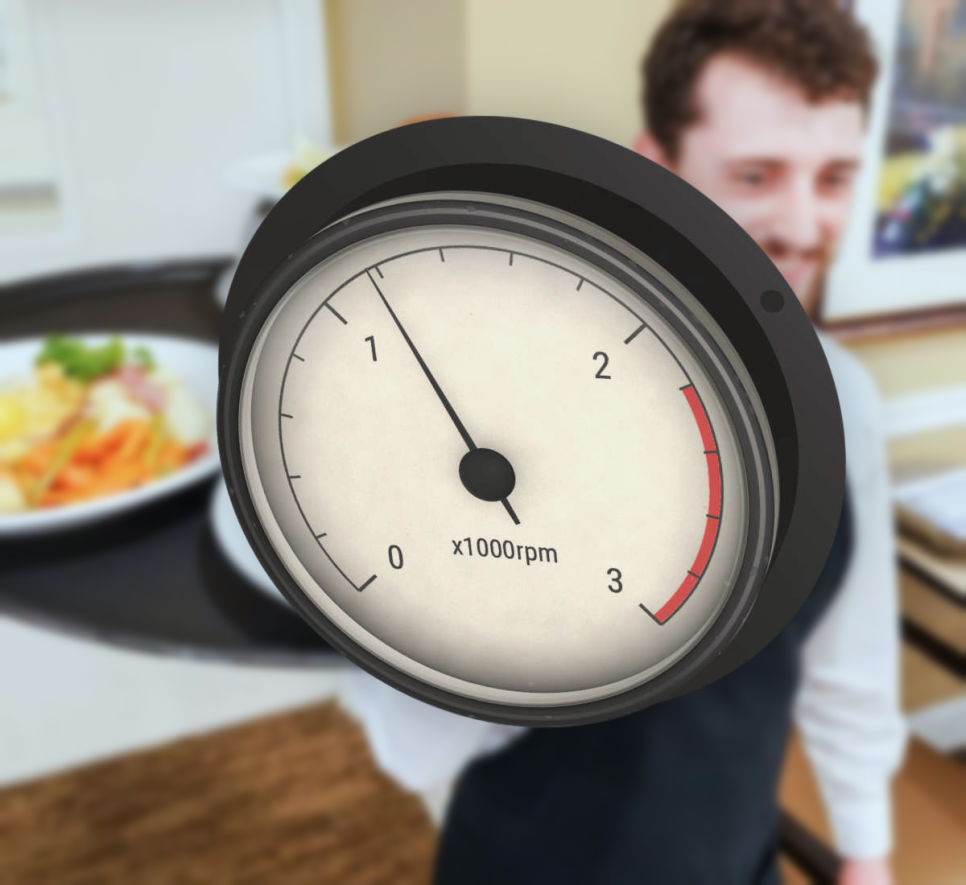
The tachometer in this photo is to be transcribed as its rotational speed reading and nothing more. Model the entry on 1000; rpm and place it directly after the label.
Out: 1200; rpm
